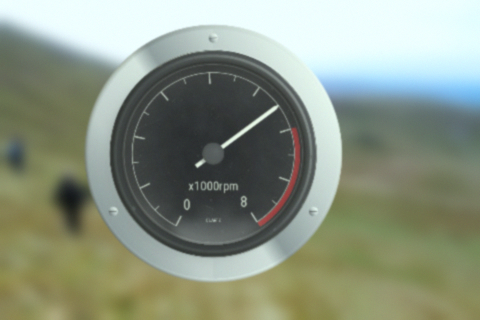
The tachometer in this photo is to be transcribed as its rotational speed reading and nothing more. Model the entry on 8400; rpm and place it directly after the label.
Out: 5500; rpm
